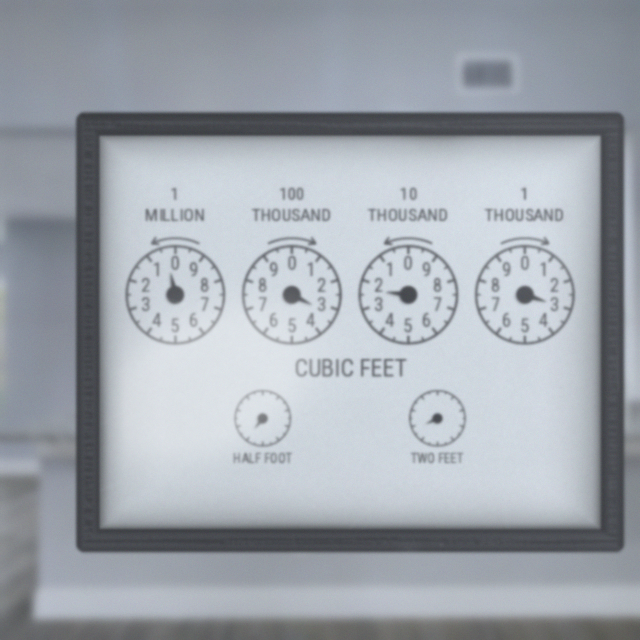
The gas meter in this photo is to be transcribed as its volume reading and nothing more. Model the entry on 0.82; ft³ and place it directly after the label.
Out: 32300; ft³
